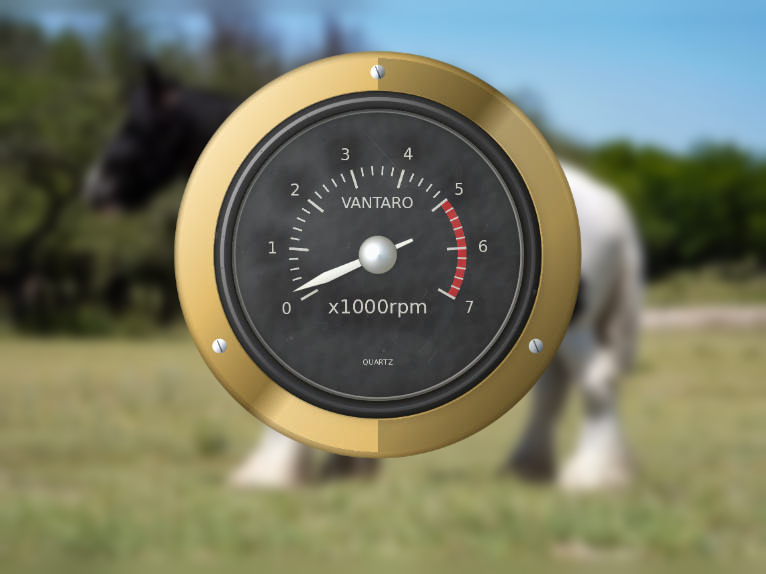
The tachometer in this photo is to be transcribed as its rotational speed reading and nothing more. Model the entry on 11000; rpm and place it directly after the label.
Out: 200; rpm
